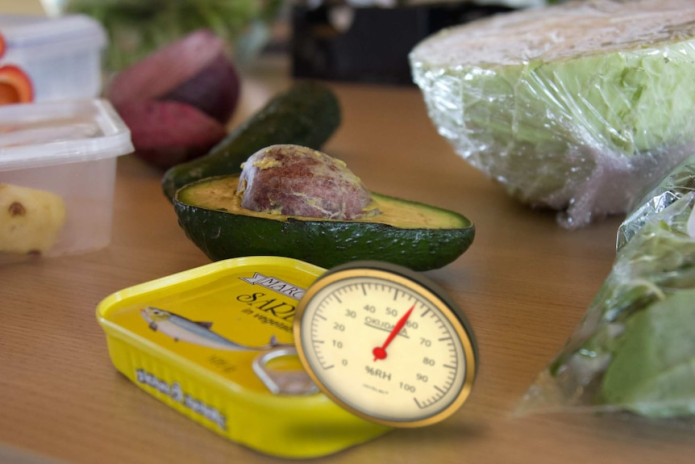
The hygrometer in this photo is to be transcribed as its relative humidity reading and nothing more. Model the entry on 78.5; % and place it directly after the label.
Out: 56; %
